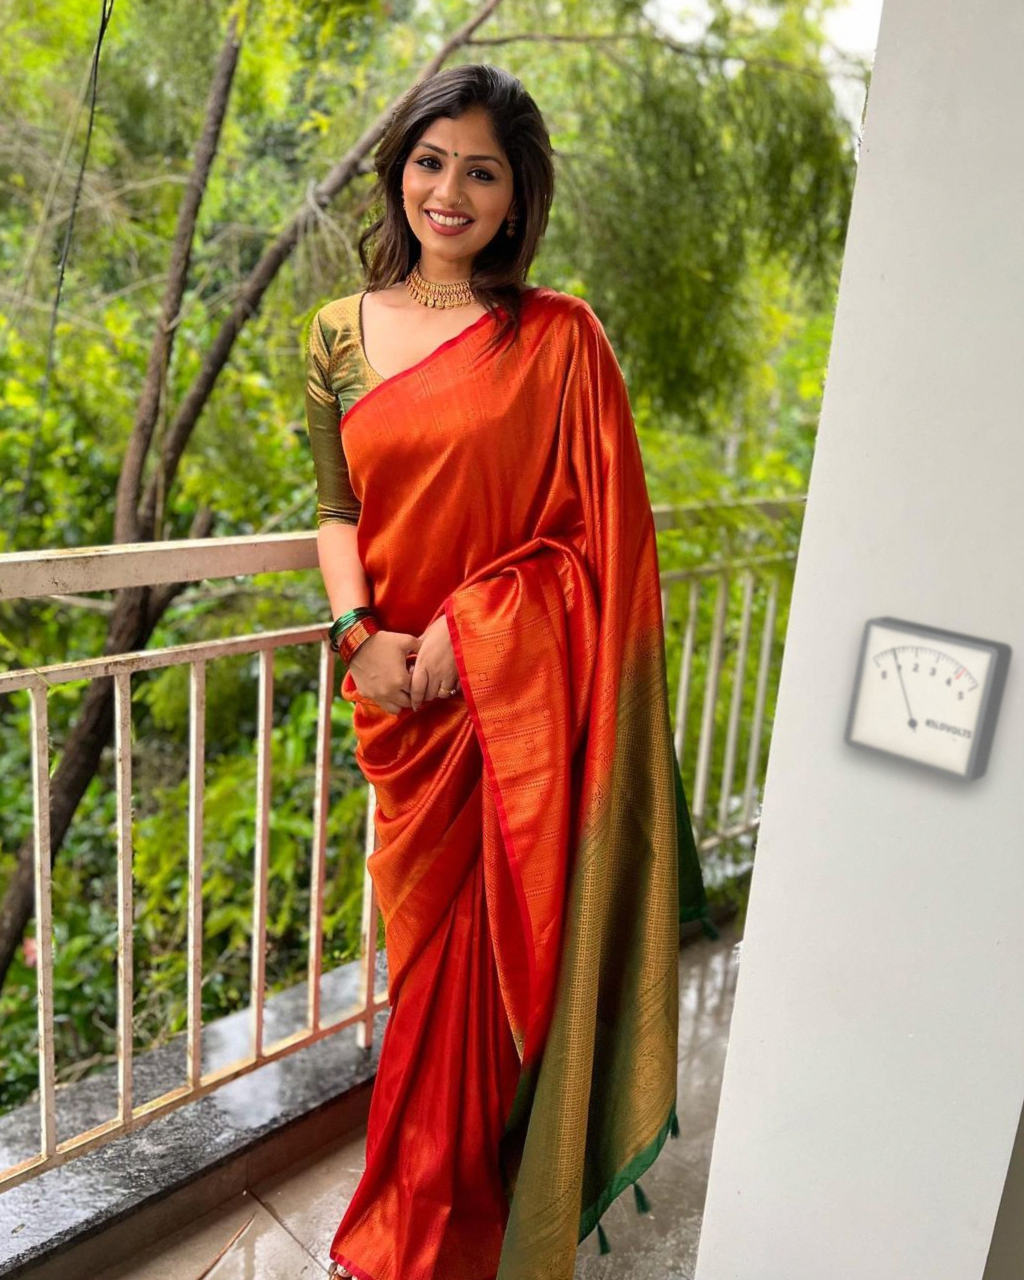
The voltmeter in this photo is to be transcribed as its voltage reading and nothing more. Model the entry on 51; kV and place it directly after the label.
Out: 1; kV
